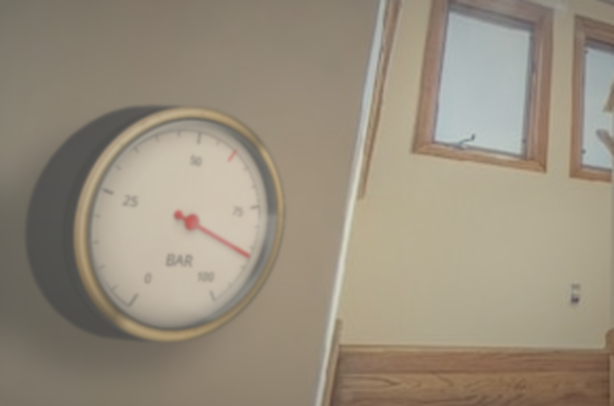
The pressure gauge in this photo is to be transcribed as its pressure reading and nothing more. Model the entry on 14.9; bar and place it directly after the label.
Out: 87.5; bar
